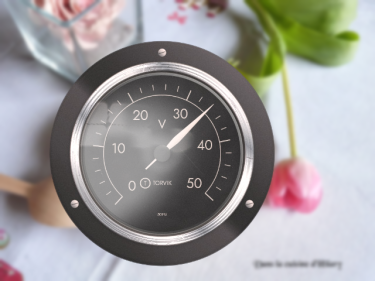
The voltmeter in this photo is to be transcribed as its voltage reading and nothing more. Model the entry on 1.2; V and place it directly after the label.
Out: 34; V
